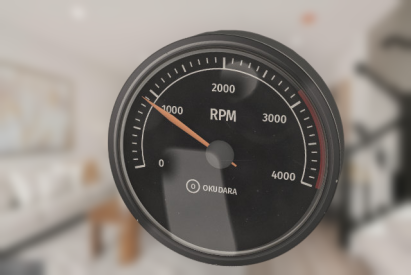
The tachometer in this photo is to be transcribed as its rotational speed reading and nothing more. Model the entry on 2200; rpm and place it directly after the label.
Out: 900; rpm
